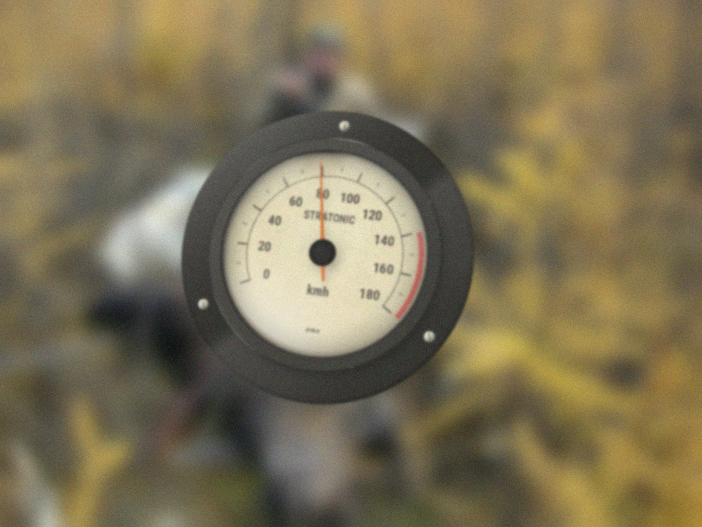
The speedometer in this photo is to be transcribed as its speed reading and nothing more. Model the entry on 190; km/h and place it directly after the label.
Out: 80; km/h
